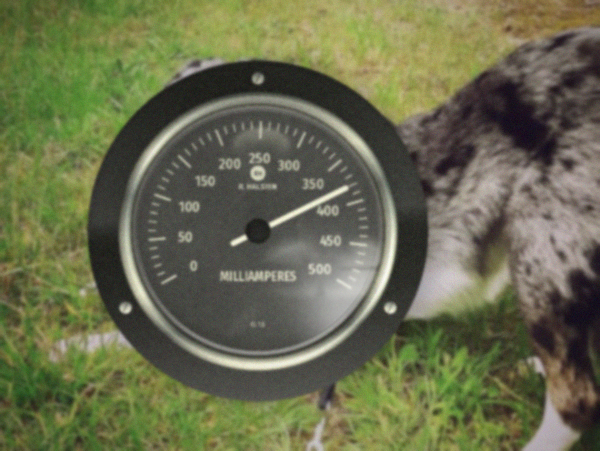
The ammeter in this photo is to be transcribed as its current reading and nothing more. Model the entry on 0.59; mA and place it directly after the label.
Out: 380; mA
